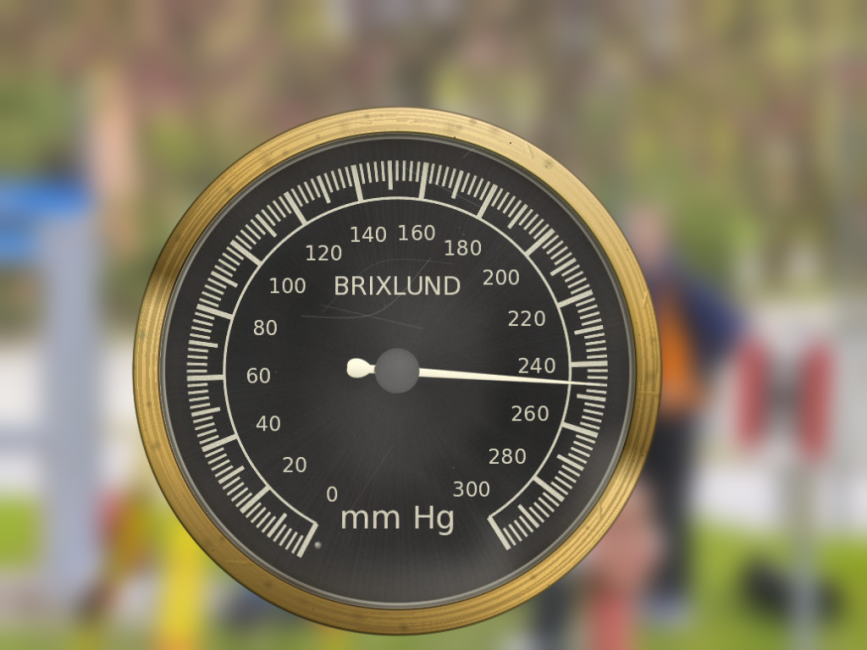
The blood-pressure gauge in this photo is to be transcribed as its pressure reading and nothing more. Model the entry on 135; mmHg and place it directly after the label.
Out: 246; mmHg
